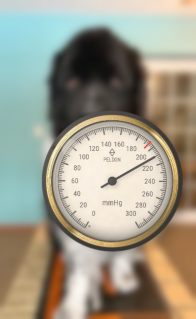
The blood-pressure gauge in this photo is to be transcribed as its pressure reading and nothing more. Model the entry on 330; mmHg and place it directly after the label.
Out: 210; mmHg
